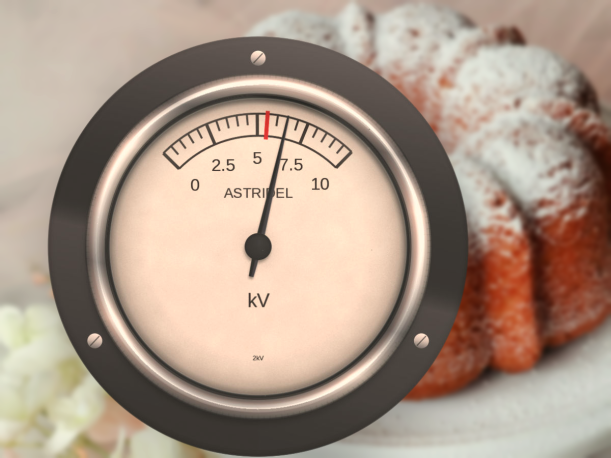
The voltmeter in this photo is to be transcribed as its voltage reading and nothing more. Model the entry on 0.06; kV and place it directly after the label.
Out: 6.5; kV
